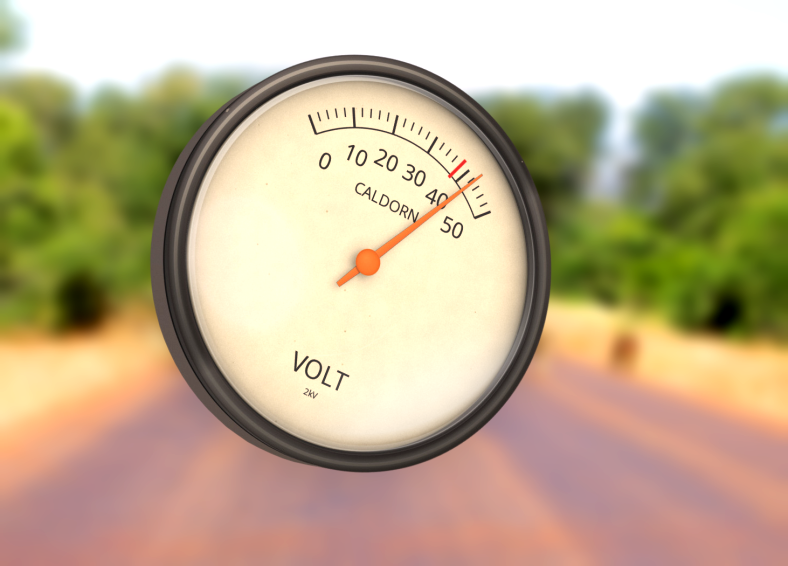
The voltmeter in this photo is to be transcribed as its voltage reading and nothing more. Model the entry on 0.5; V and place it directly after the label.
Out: 42; V
